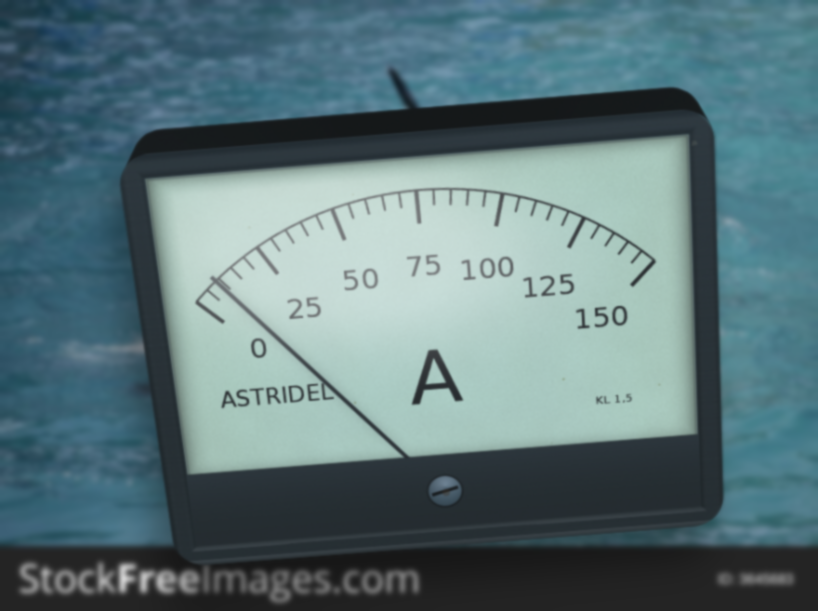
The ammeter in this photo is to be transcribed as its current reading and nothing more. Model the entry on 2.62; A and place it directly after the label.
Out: 10; A
